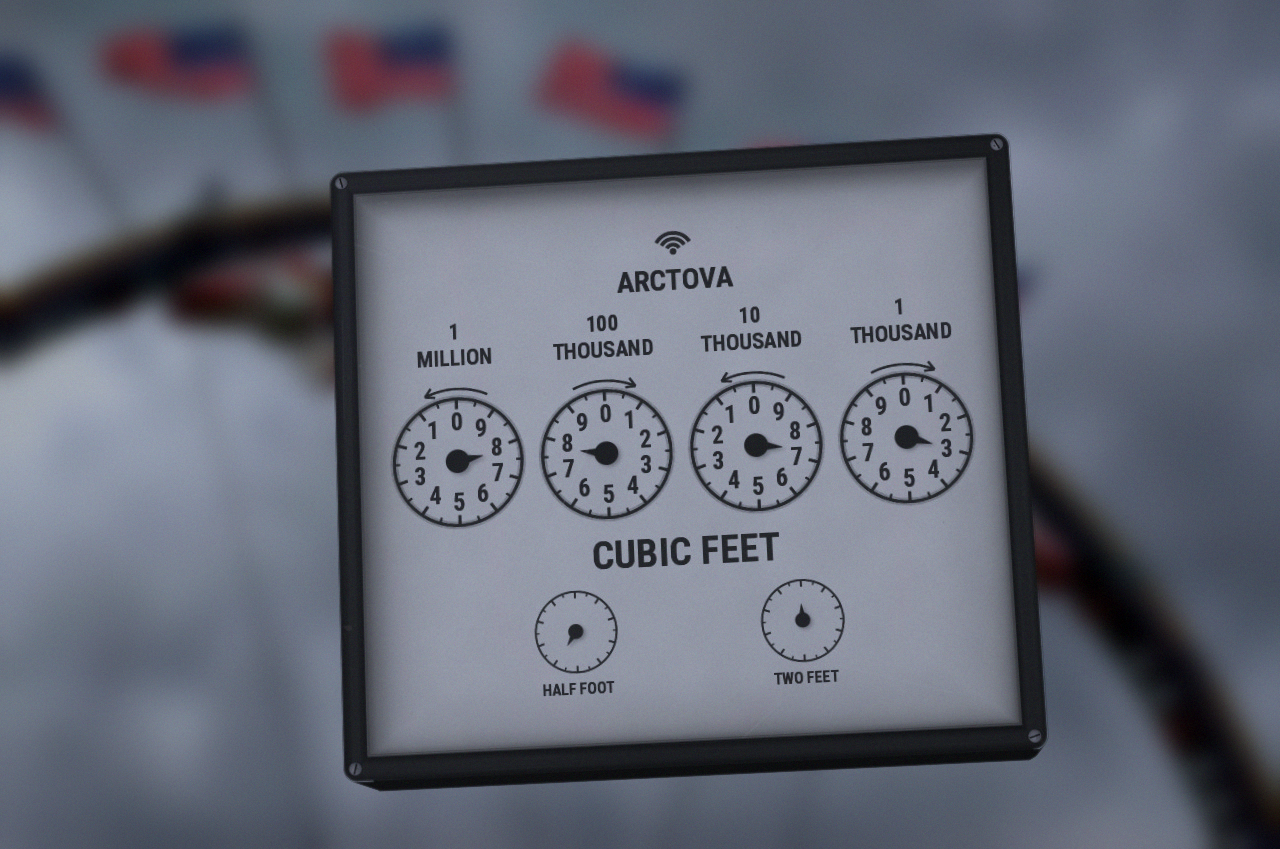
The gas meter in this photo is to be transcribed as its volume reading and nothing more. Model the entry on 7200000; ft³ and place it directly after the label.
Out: 777300; ft³
